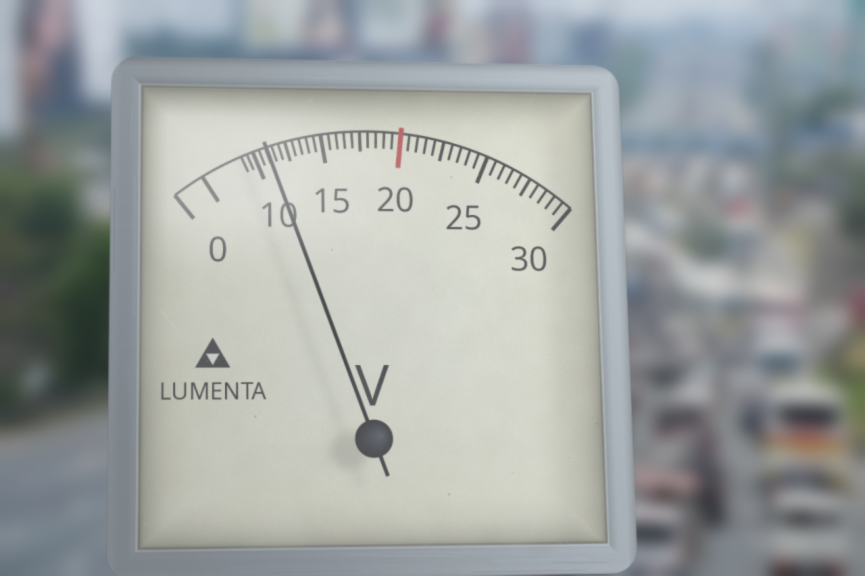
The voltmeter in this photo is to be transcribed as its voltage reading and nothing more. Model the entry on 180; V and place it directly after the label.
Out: 11; V
